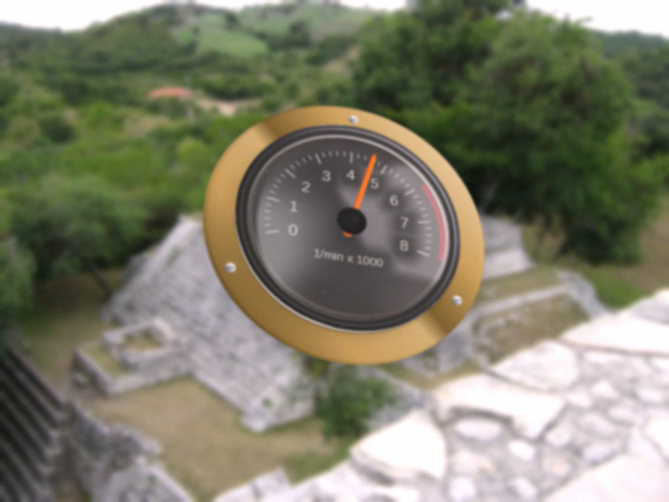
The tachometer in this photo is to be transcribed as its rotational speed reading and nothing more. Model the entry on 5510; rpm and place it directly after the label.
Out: 4600; rpm
